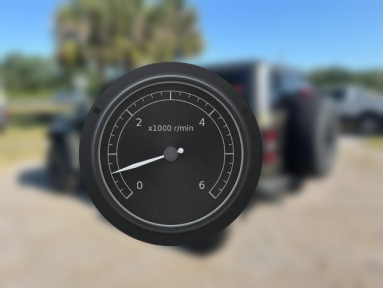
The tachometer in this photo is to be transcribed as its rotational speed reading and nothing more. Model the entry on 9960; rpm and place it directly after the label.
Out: 600; rpm
